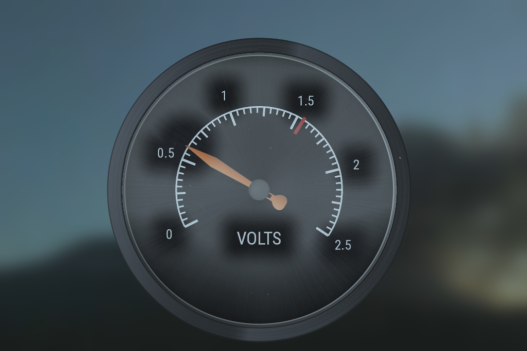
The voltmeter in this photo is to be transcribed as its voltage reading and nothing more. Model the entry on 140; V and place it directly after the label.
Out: 0.6; V
